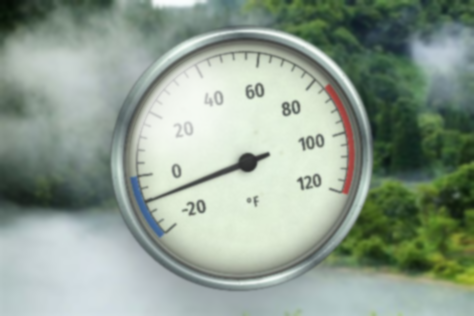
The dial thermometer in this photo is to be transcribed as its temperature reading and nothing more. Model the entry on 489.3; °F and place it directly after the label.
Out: -8; °F
